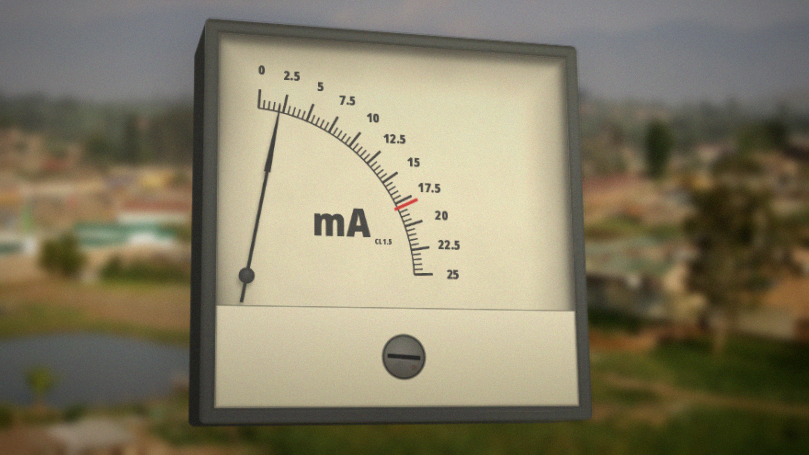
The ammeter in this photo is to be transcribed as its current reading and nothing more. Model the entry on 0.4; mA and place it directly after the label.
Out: 2; mA
